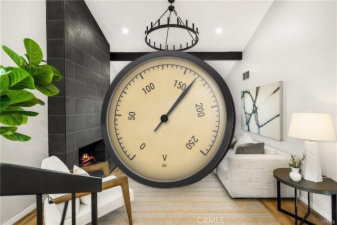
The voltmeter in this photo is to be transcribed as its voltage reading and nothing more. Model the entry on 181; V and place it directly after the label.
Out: 165; V
